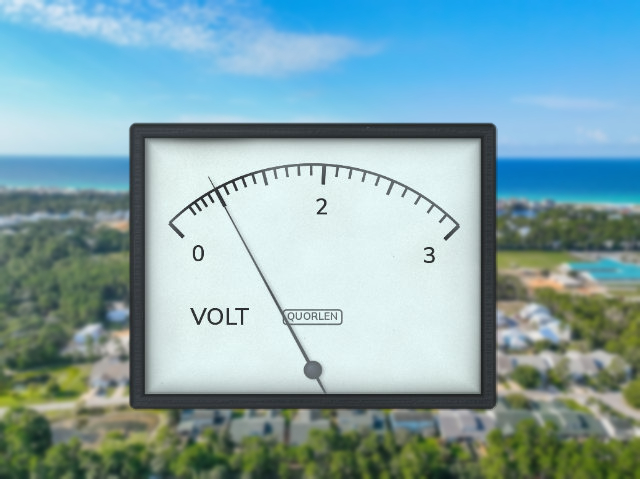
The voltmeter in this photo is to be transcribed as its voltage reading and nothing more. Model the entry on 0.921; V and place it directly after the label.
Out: 1; V
